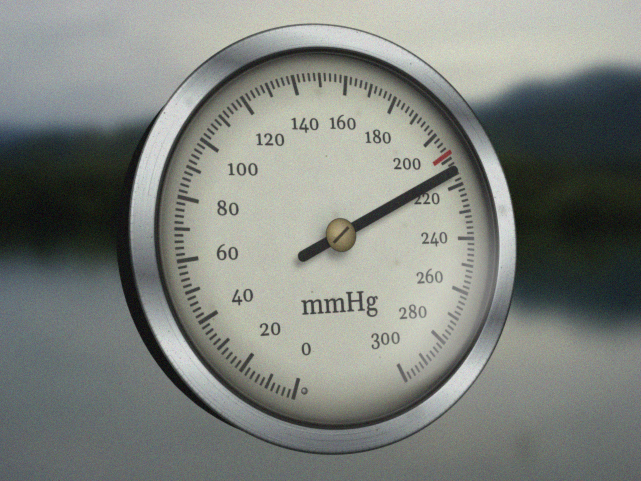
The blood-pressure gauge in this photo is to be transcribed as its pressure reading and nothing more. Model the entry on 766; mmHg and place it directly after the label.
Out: 214; mmHg
